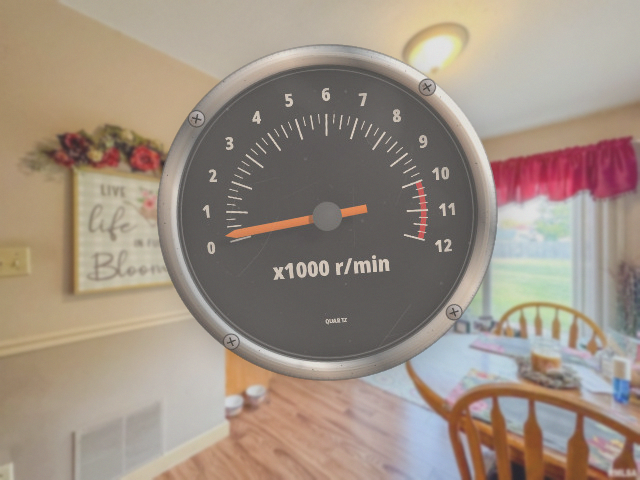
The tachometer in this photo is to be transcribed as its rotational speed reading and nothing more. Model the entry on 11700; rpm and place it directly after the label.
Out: 250; rpm
